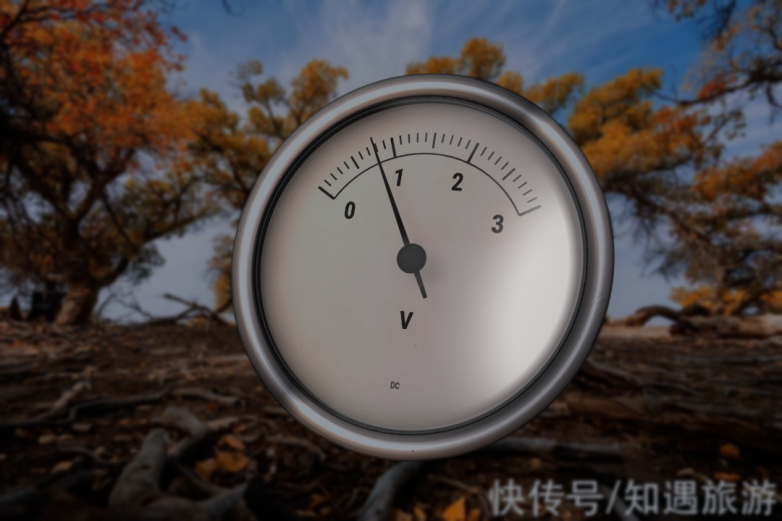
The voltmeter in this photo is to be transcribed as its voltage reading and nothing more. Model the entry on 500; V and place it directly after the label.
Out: 0.8; V
